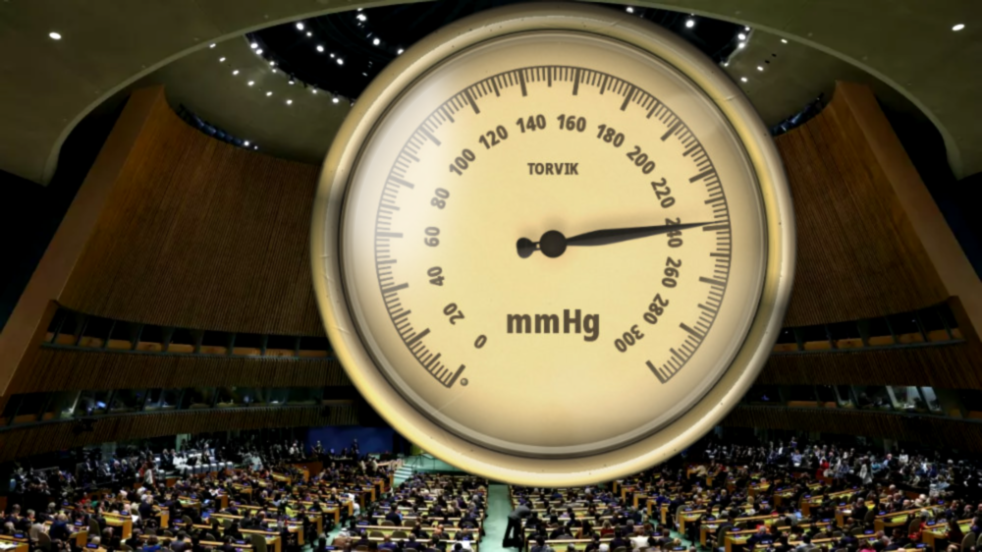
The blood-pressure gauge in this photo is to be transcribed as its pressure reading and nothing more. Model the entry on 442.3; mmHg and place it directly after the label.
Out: 238; mmHg
